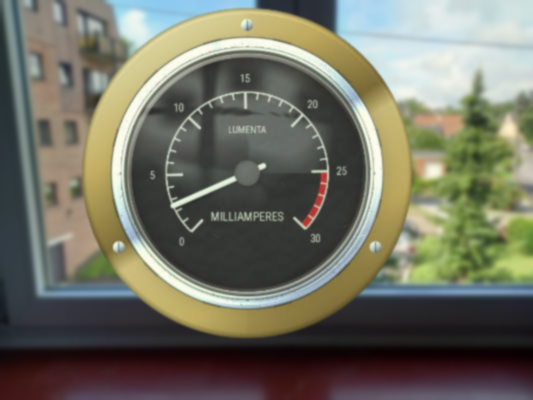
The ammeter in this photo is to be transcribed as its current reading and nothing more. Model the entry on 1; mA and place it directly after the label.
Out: 2.5; mA
